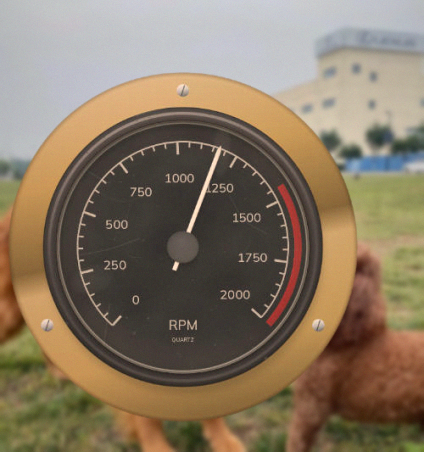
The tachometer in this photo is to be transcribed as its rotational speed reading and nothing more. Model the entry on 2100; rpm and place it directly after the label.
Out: 1175; rpm
